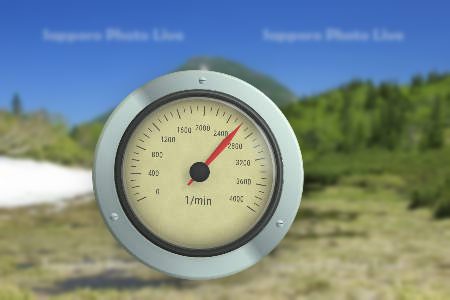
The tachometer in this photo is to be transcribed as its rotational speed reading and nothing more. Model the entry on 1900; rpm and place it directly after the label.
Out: 2600; rpm
